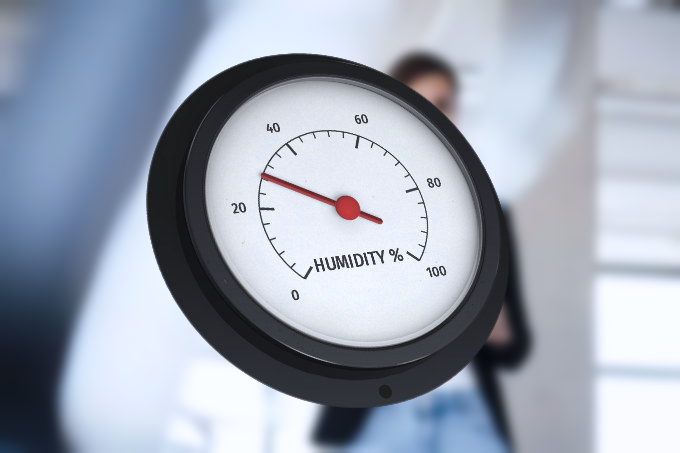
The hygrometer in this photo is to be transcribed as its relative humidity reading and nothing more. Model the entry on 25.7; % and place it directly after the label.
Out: 28; %
